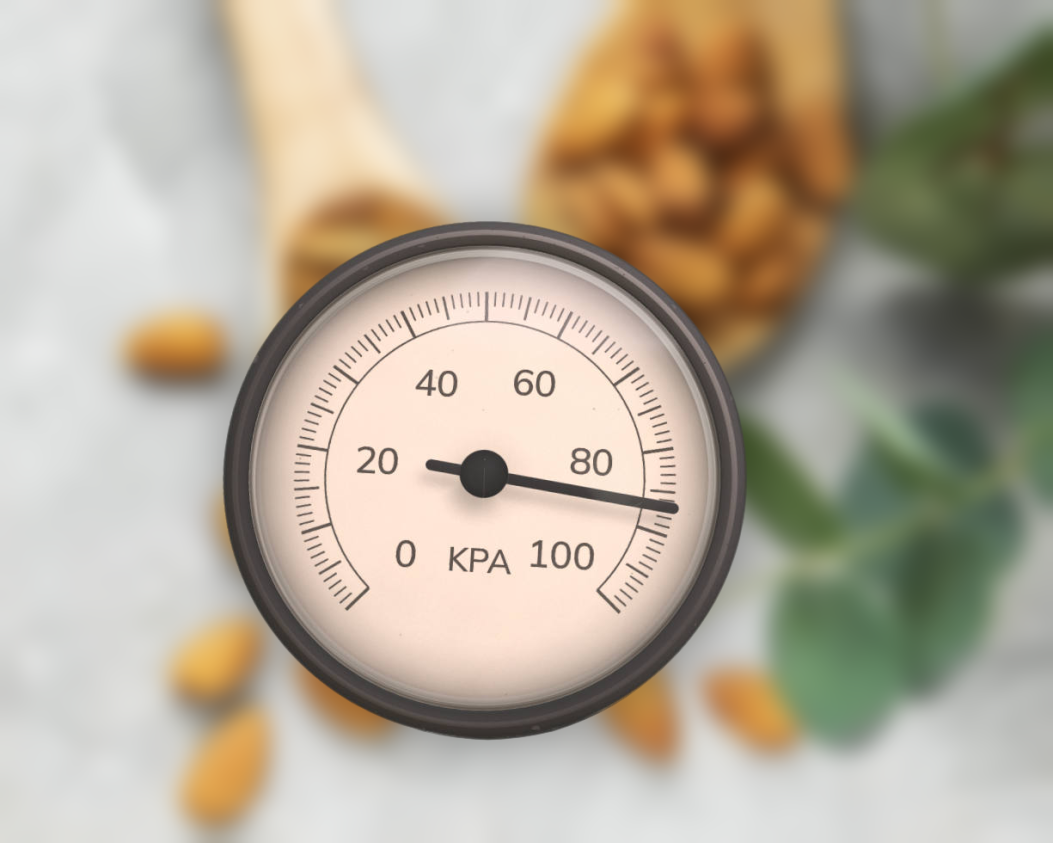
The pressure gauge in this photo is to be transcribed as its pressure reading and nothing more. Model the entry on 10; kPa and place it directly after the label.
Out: 87; kPa
